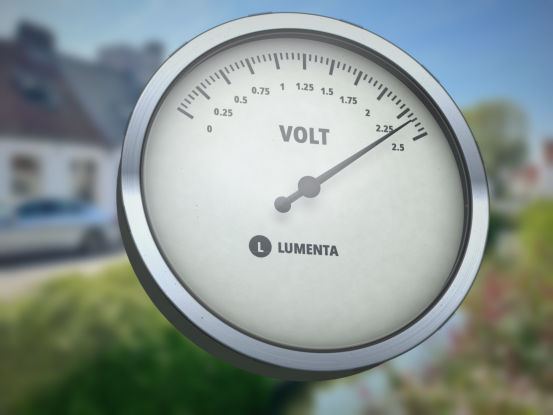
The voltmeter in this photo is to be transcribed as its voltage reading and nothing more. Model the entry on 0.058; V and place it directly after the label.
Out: 2.35; V
